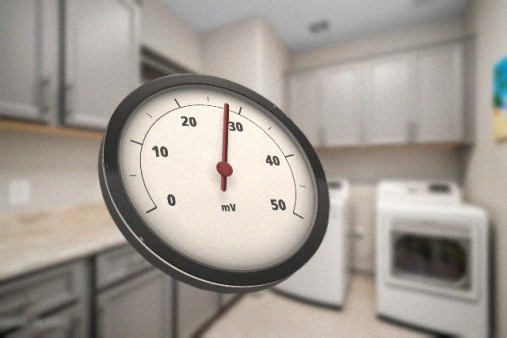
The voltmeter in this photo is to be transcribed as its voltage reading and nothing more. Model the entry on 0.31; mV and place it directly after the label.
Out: 27.5; mV
